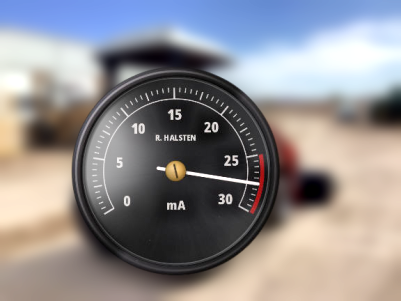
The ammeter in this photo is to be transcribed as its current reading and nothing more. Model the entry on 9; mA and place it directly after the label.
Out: 27.5; mA
